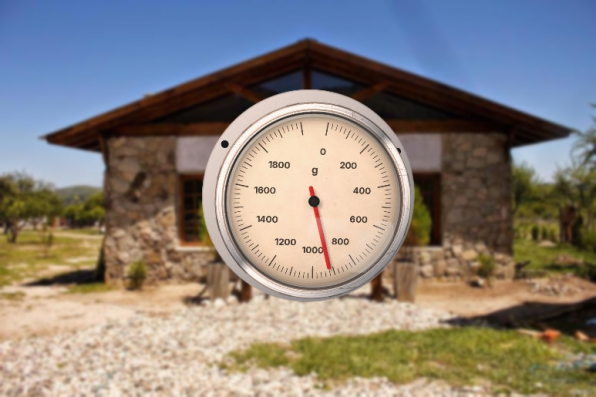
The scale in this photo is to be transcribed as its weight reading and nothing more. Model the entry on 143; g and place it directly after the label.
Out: 920; g
